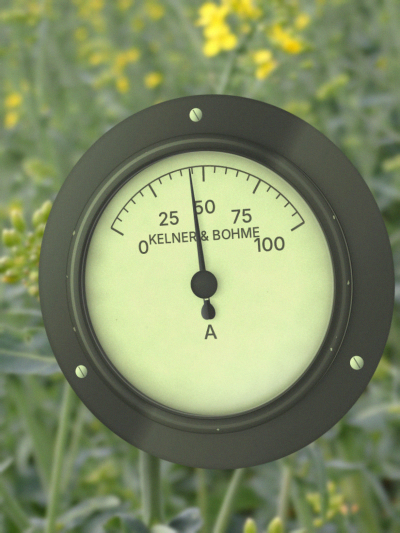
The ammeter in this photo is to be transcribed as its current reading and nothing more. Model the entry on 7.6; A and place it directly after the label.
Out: 45; A
